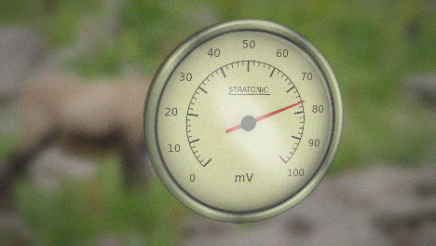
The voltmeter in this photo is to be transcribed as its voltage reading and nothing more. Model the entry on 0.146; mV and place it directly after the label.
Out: 76; mV
